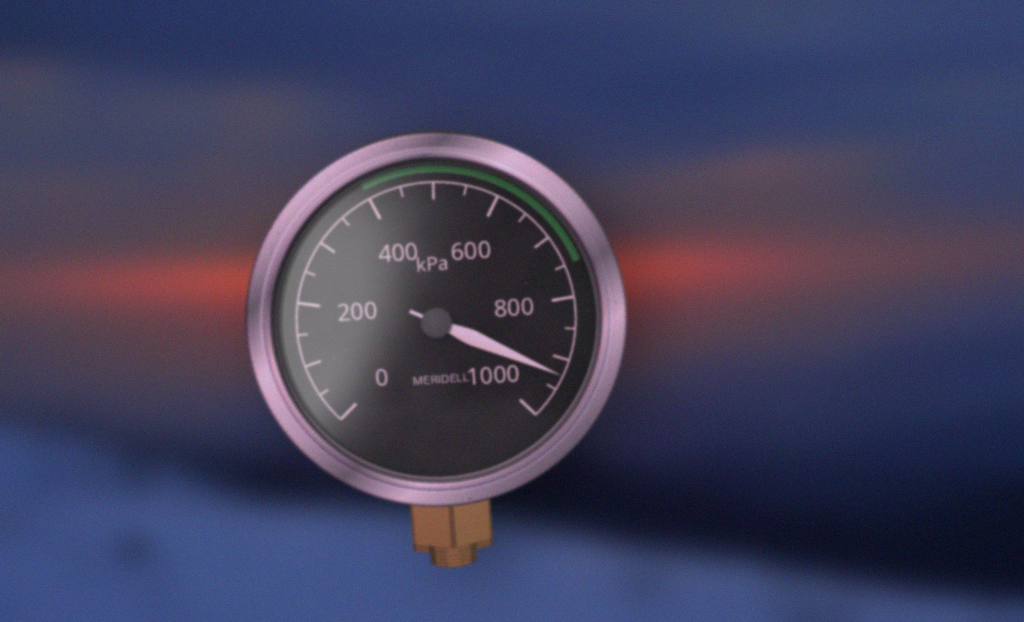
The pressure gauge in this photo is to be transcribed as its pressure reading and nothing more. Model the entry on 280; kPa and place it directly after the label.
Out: 925; kPa
